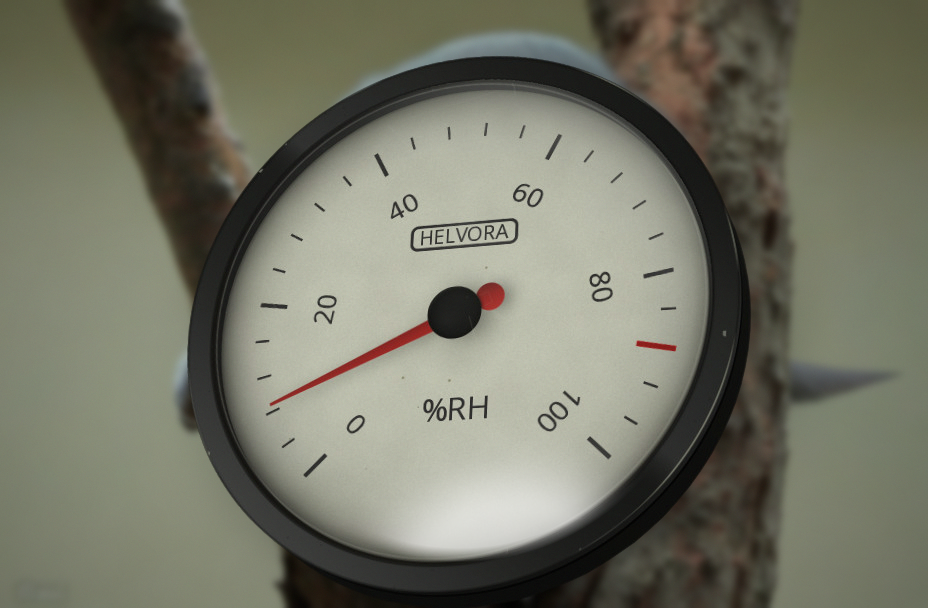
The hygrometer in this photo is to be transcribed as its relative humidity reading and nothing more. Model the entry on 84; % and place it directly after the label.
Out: 8; %
